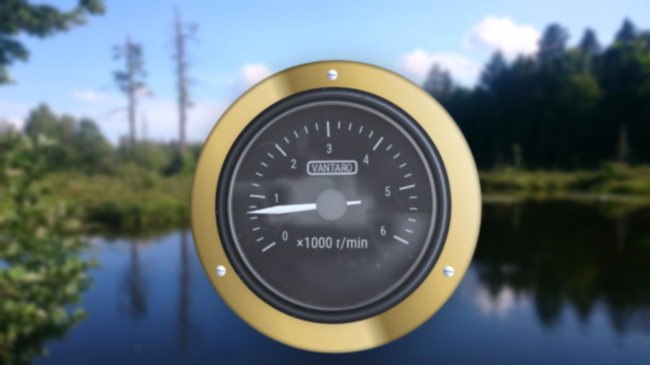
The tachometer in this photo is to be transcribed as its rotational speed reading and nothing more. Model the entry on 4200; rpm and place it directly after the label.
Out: 700; rpm
